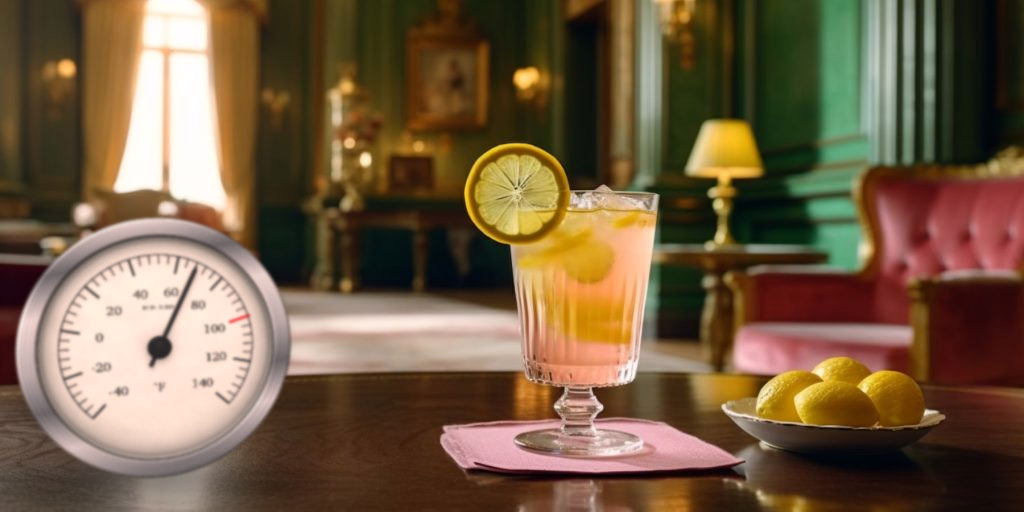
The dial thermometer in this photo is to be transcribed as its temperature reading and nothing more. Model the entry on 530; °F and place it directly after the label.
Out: 68; °F
